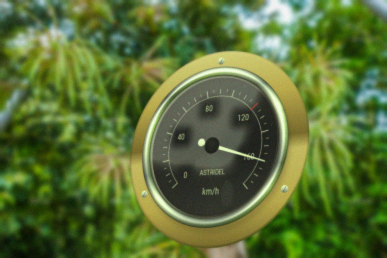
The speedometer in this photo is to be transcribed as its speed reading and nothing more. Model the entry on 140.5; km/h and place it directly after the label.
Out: 160; km/h
